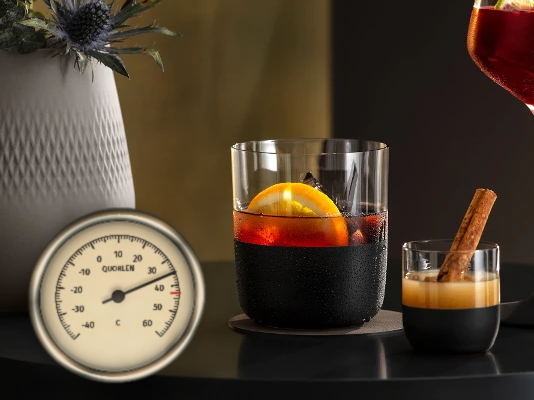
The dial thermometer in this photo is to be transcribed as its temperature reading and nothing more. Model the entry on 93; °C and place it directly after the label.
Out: 35; °C
